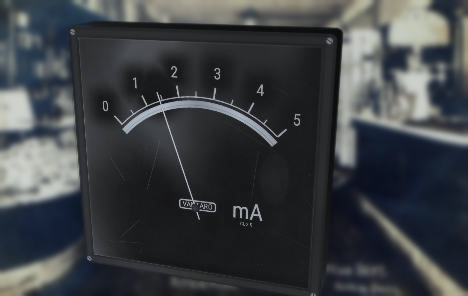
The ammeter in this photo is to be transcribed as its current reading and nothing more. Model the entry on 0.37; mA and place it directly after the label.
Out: 1.5; mA
